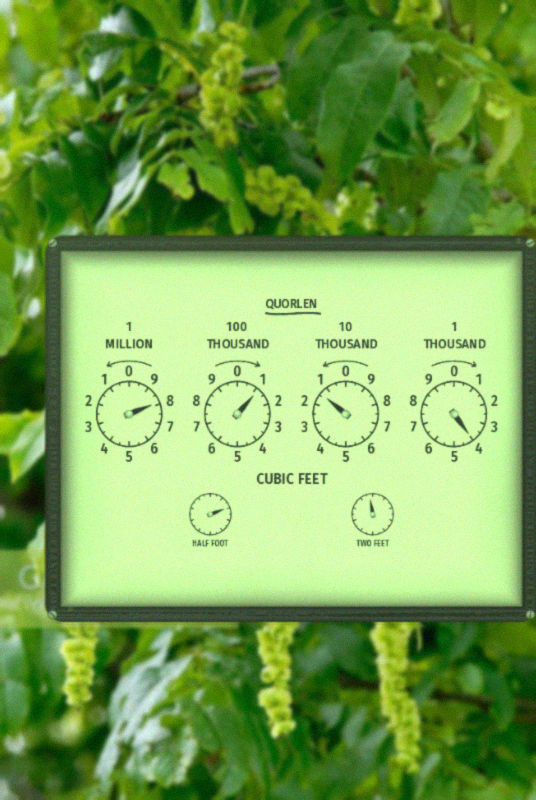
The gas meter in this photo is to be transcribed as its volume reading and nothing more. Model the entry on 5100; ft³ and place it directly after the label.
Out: 811400; ft³
